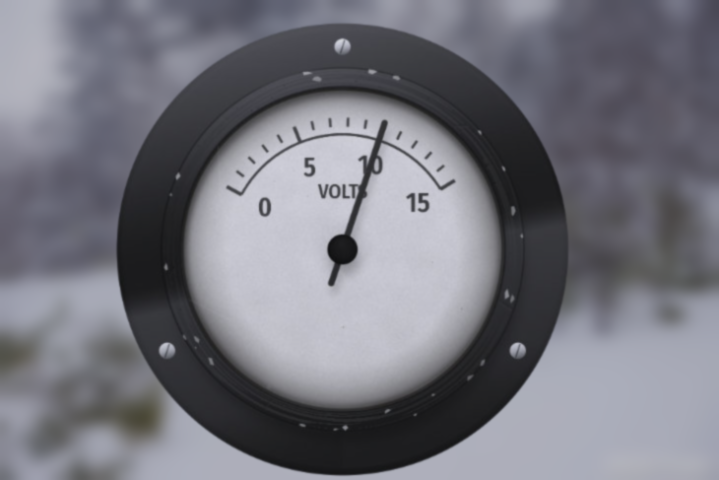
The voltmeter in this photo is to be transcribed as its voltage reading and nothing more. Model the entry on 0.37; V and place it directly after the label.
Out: 10; V
